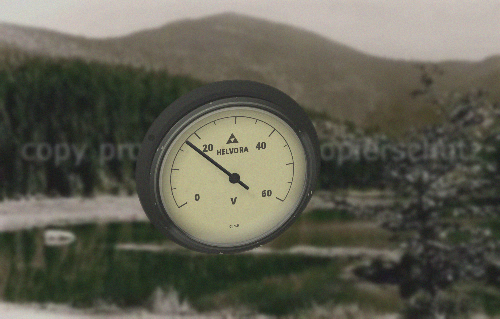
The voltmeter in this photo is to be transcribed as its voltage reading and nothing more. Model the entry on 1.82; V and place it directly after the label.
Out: 17.5; V
